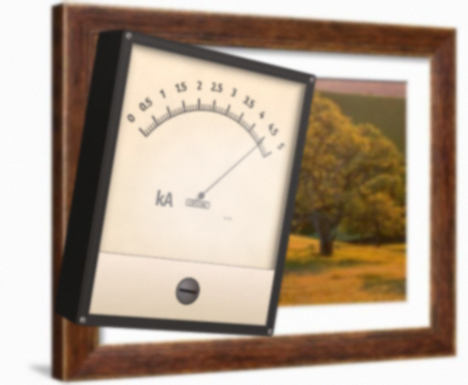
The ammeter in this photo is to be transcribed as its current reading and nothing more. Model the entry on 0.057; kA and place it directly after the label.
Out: 4.5; kA
